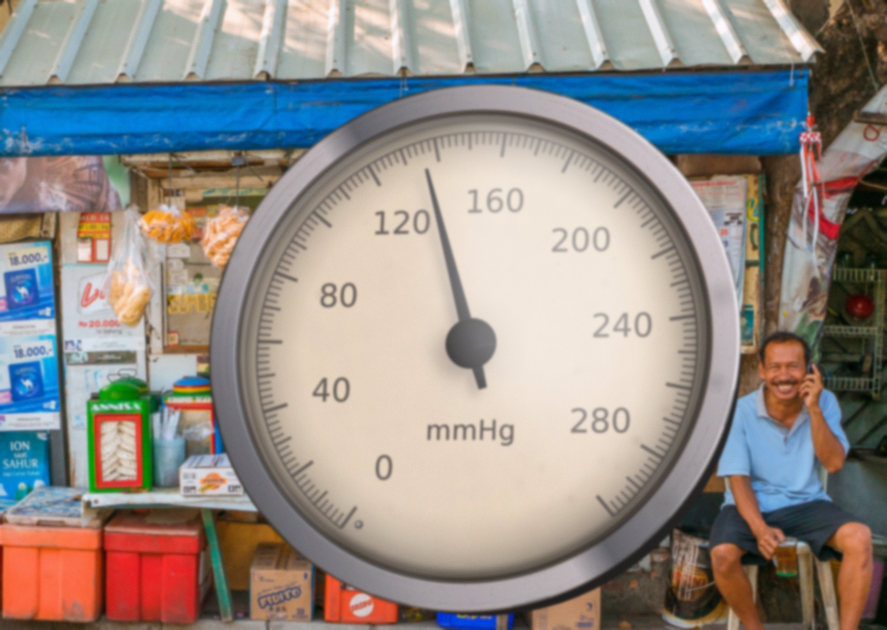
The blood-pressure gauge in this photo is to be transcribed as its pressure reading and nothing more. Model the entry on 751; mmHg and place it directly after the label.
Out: 136; mmHg
